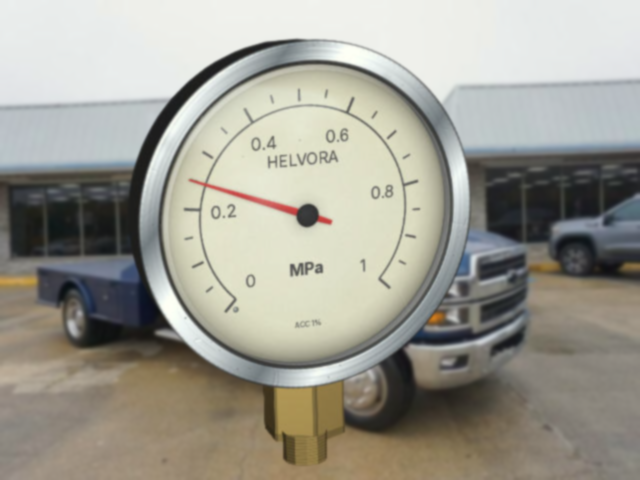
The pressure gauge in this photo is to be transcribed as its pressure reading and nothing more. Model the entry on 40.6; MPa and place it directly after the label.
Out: 0.25; MPa
